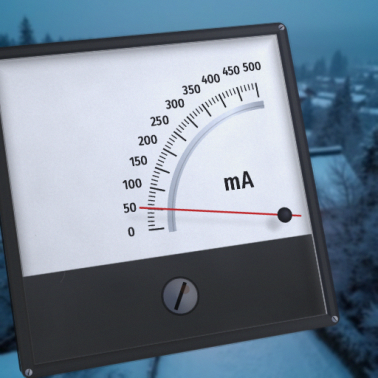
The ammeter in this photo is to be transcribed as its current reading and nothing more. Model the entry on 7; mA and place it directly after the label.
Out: 50; mA
